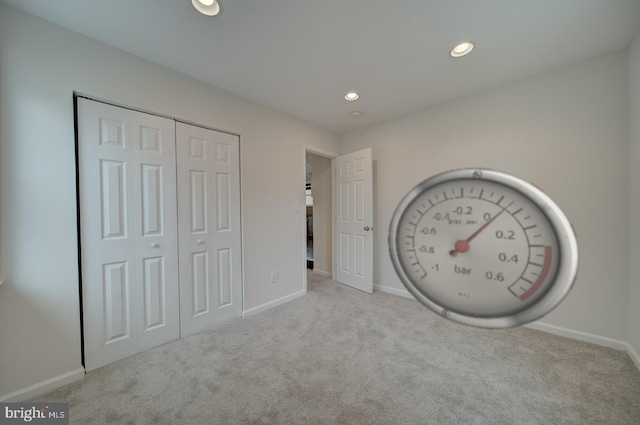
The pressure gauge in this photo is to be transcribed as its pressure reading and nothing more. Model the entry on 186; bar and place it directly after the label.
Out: 0.05; bar
